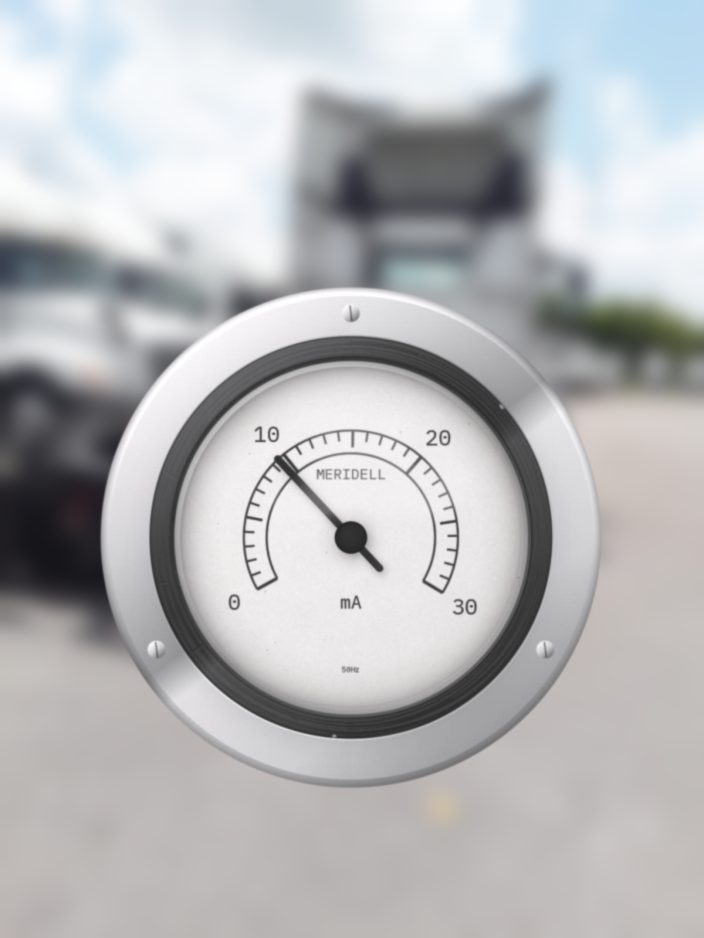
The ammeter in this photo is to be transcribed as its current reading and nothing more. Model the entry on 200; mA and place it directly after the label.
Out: 9.5; mA
